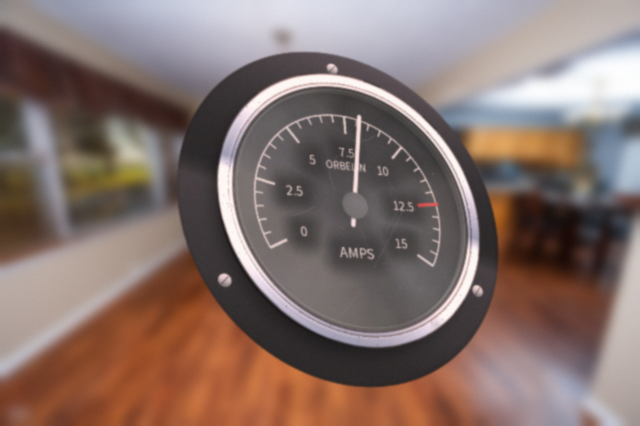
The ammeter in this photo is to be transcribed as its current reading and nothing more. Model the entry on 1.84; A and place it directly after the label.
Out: 8; A
